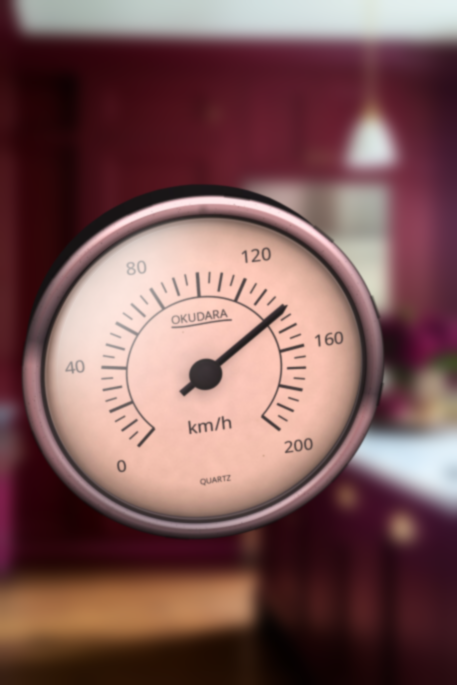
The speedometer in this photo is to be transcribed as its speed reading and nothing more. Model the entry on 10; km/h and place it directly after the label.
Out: 140; km/h
